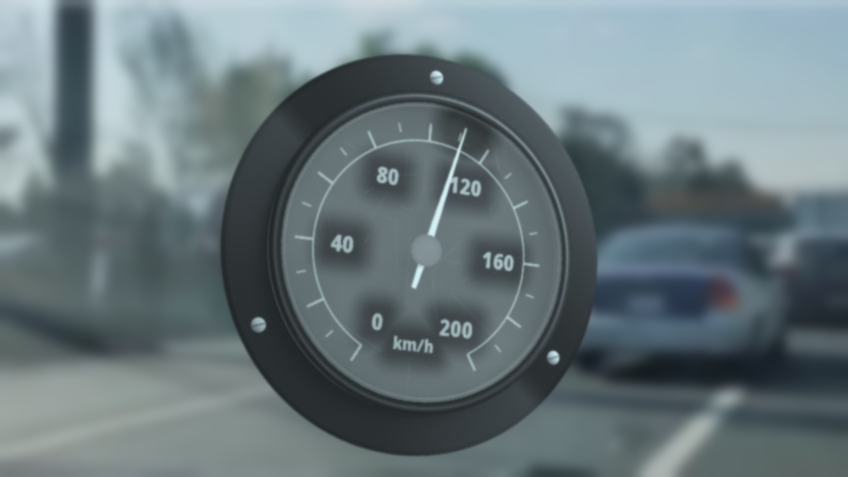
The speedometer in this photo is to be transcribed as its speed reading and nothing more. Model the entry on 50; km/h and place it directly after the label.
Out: 110; km/h
